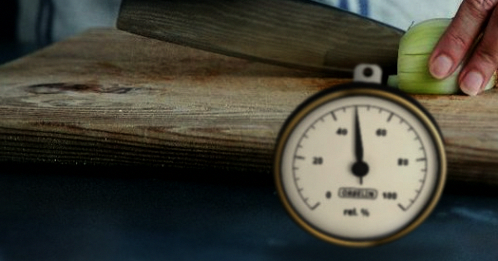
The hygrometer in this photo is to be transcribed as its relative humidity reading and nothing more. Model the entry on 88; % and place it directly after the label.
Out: 48; %
